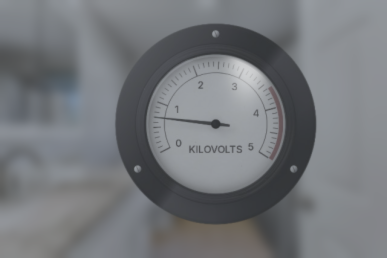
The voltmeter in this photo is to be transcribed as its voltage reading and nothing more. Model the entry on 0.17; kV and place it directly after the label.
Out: 0.7; kV
